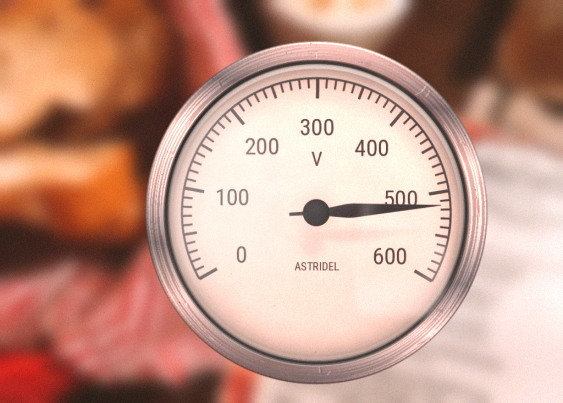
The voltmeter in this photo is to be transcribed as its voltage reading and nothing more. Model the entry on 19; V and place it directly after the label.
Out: 515; V
